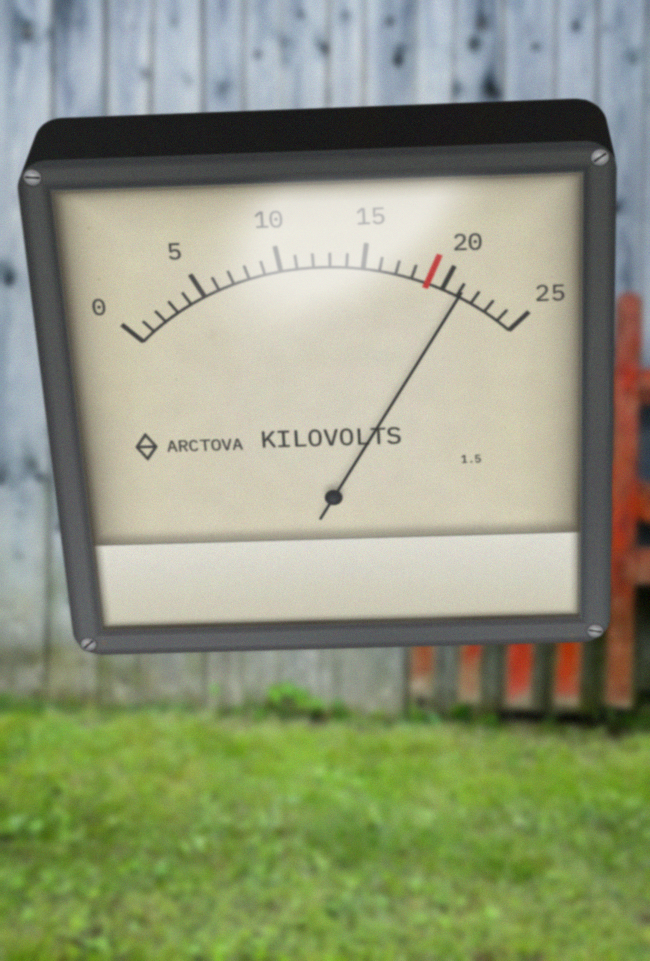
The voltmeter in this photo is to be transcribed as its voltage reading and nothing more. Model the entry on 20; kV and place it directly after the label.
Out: 21; kV
